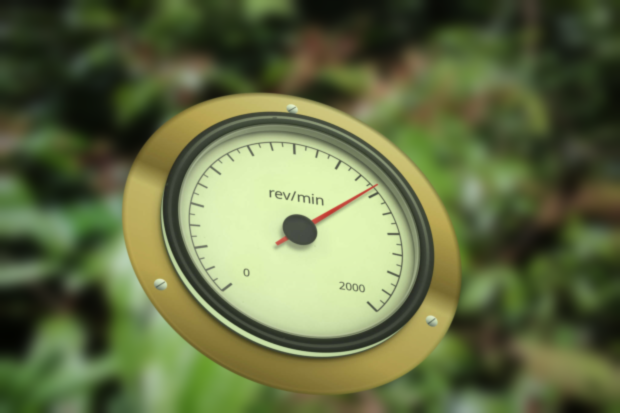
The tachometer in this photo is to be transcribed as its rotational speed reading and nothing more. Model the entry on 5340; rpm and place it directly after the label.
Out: 1375; rpm
